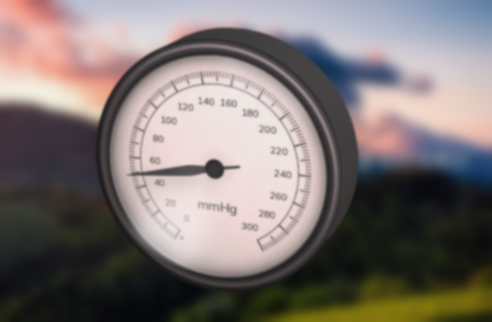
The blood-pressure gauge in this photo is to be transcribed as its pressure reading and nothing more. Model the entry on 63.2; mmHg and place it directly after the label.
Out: 50; mmHg
